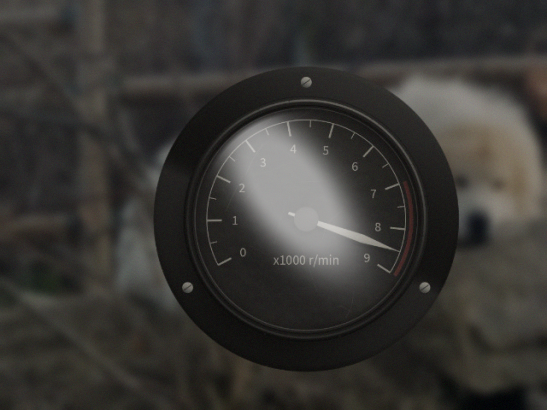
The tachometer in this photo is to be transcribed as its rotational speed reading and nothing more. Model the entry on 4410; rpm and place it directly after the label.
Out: 8500; rpm
